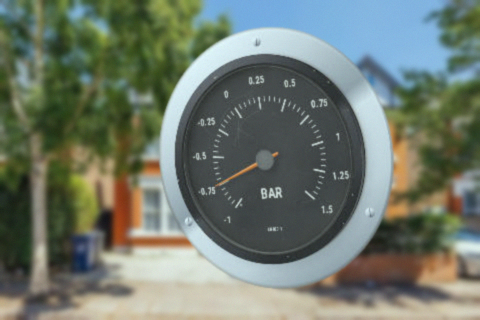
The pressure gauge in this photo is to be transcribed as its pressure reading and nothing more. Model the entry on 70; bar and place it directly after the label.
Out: -0.75; bar
